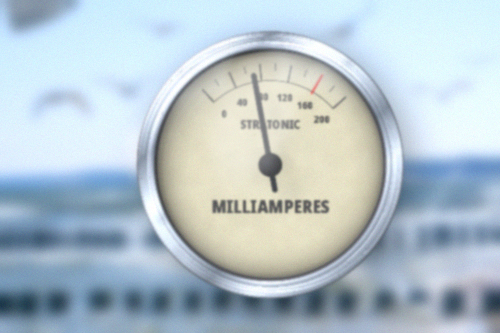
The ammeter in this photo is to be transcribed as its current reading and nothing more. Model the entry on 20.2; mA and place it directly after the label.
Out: 70; mA
